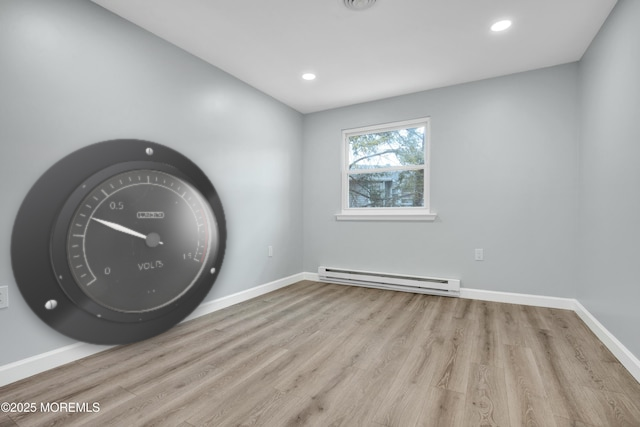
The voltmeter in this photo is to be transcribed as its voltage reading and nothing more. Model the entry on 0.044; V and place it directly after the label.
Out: 0.35; V
